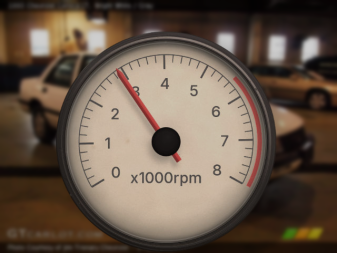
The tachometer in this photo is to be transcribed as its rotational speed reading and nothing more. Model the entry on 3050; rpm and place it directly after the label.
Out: 2900; rpm
